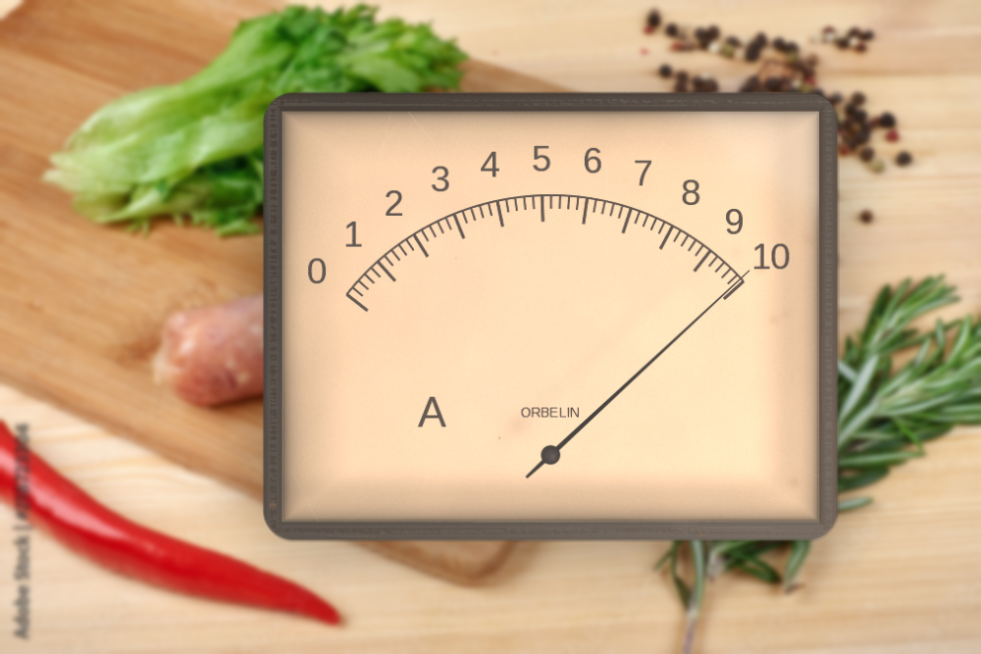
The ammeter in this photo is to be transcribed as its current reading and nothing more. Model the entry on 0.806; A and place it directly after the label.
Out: 9.9; A
